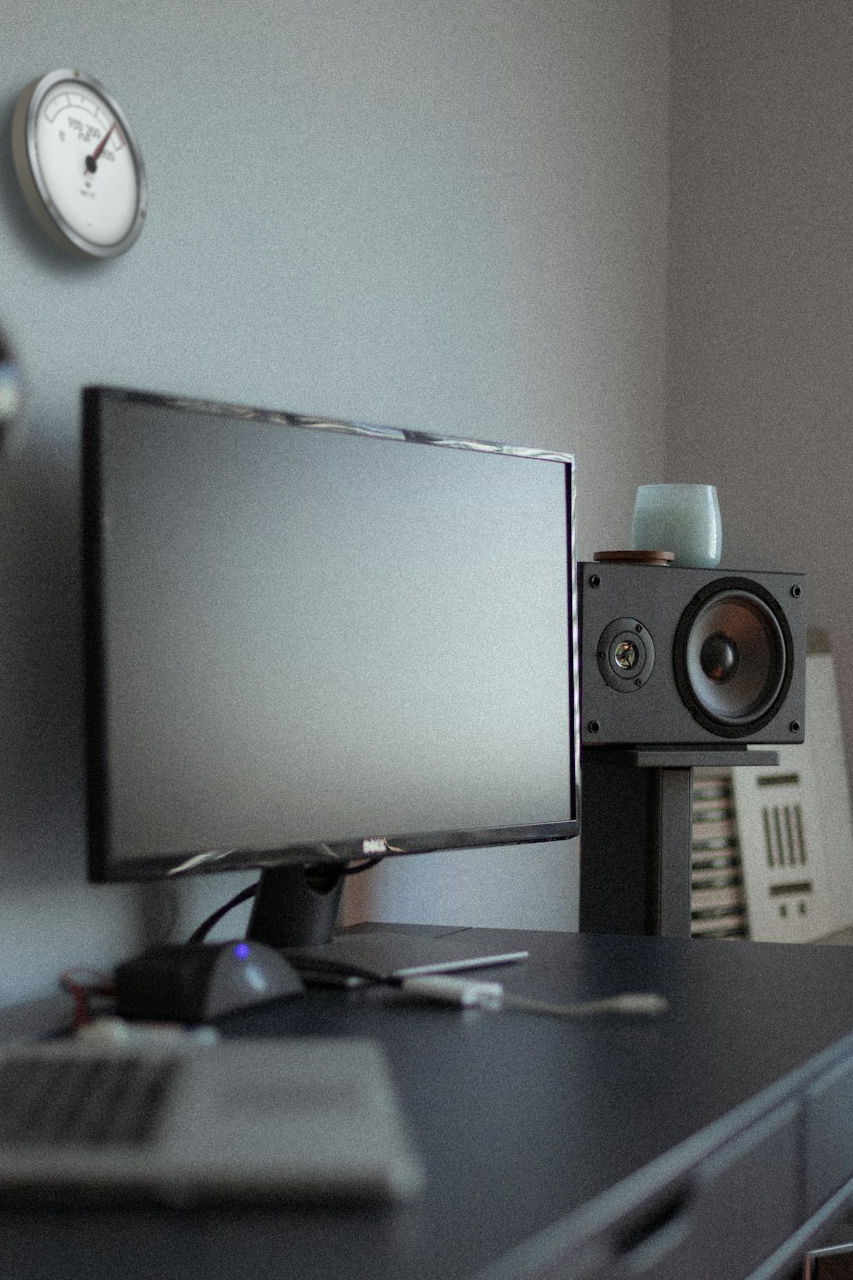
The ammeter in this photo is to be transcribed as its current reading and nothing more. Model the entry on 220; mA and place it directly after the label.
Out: 250; mA
